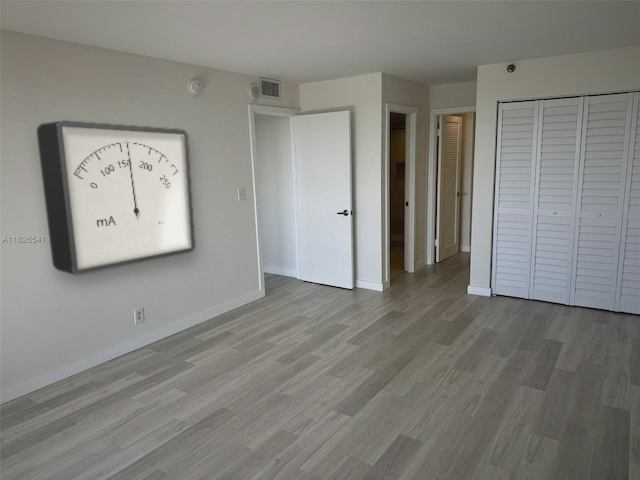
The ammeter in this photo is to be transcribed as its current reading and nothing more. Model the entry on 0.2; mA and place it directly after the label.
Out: 160; mA
